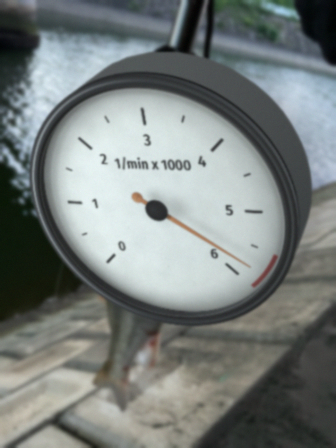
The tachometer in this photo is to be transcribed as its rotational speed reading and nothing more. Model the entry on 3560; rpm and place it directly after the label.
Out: 5750; rpm
